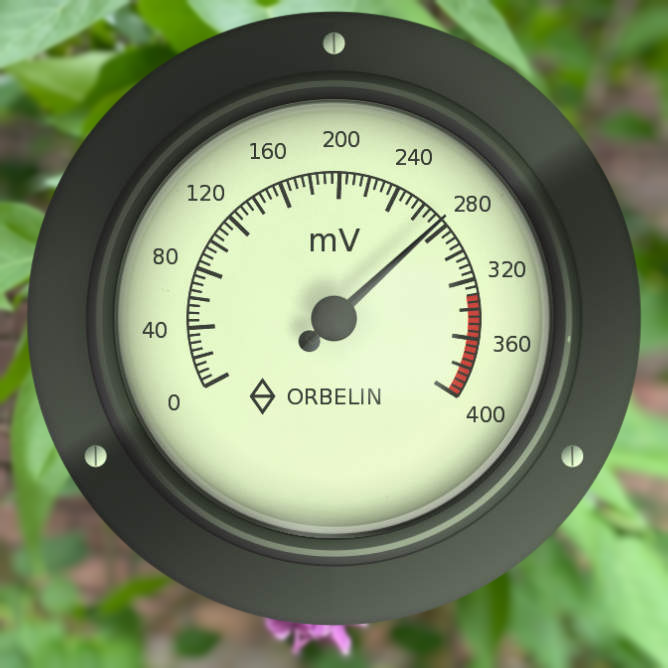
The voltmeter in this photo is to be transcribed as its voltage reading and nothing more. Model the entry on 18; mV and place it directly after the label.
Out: 275; mV
